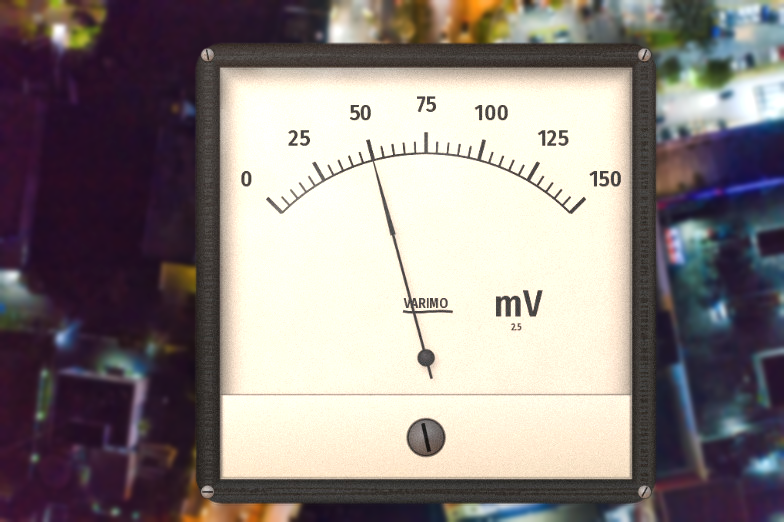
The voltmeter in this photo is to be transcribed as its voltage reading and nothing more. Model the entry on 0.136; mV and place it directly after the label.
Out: 50; mV
